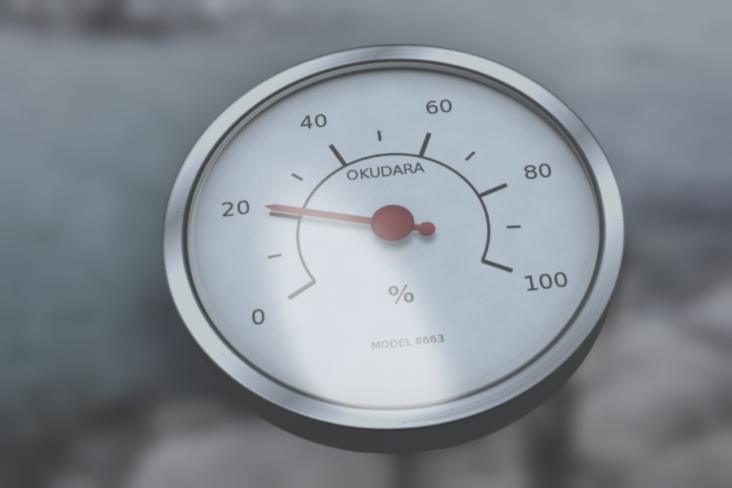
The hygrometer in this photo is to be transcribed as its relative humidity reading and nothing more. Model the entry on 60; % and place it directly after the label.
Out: 20; %
